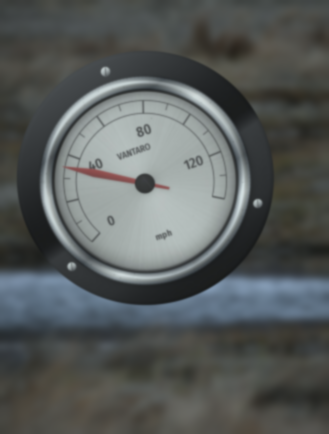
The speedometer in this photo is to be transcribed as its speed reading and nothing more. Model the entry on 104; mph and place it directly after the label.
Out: 35; mph
